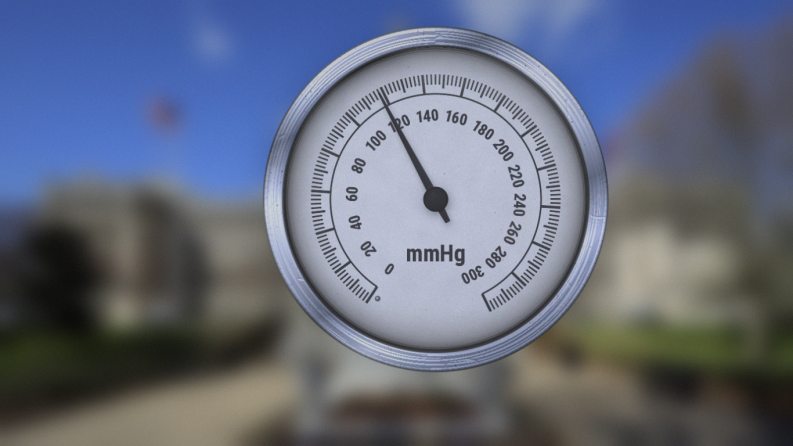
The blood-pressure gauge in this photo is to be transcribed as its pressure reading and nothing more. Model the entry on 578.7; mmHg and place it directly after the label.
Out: 118; mmHg
